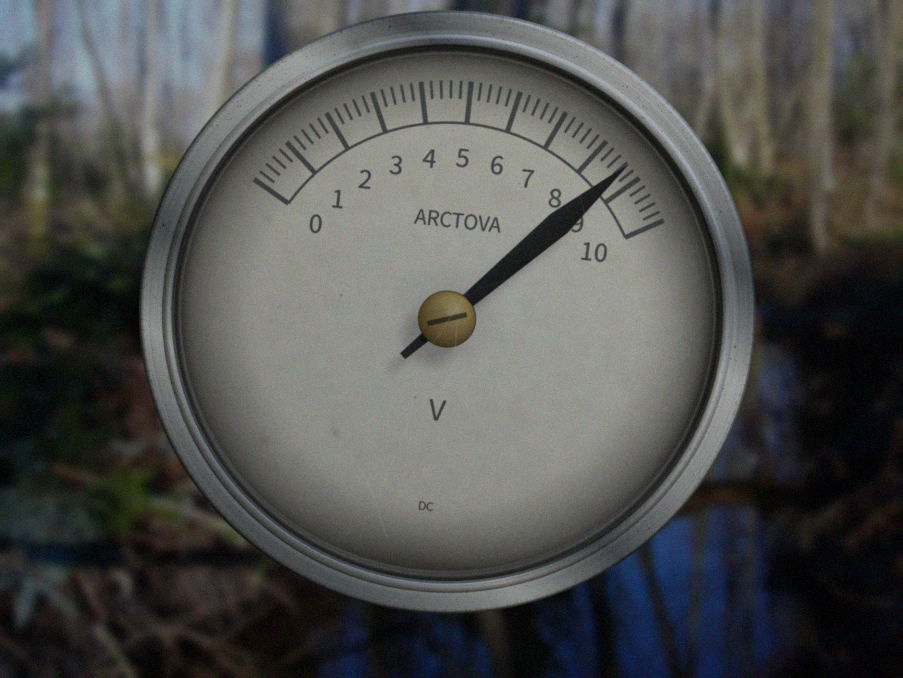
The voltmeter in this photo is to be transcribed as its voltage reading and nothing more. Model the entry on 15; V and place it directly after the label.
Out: 8.6; V
